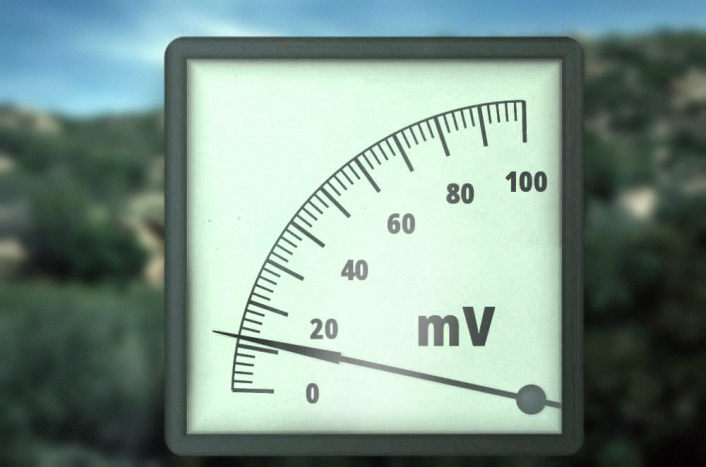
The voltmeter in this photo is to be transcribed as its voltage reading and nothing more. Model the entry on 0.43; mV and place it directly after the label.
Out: 12; mV
